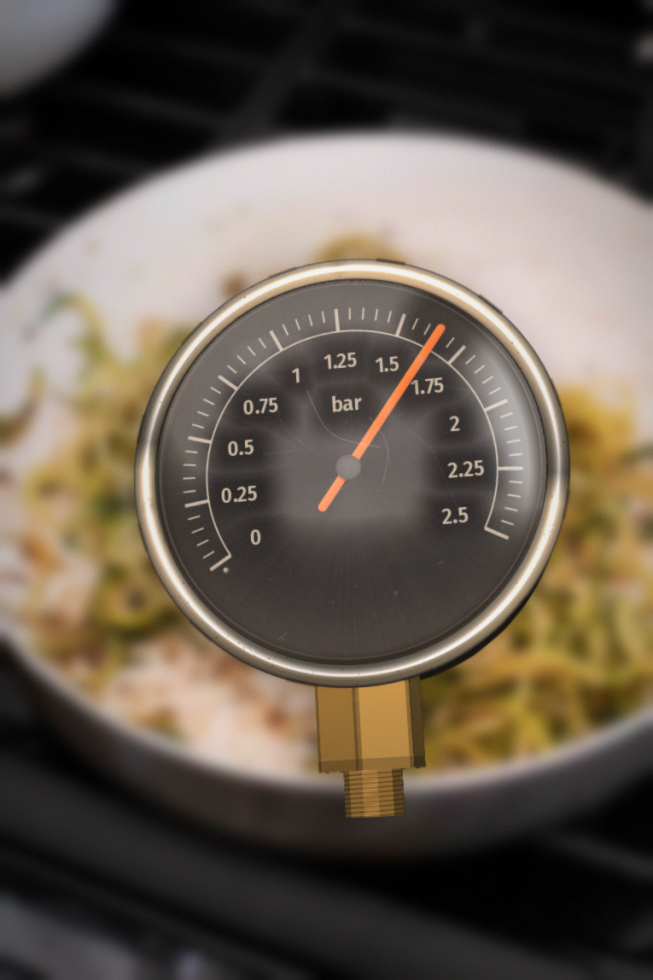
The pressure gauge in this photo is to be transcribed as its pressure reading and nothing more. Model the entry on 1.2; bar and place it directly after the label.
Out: 1.65; bar
